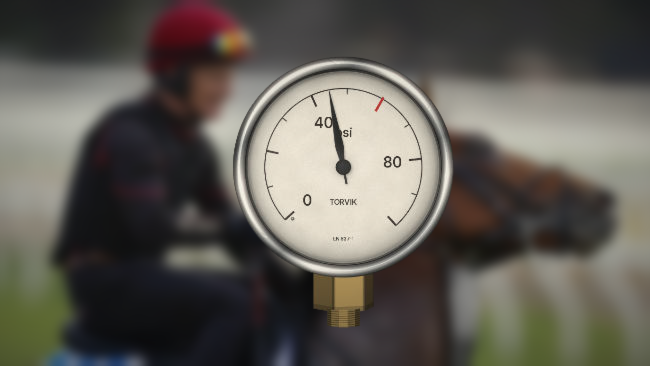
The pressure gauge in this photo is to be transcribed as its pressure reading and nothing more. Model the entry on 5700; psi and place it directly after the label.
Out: 45; psi
